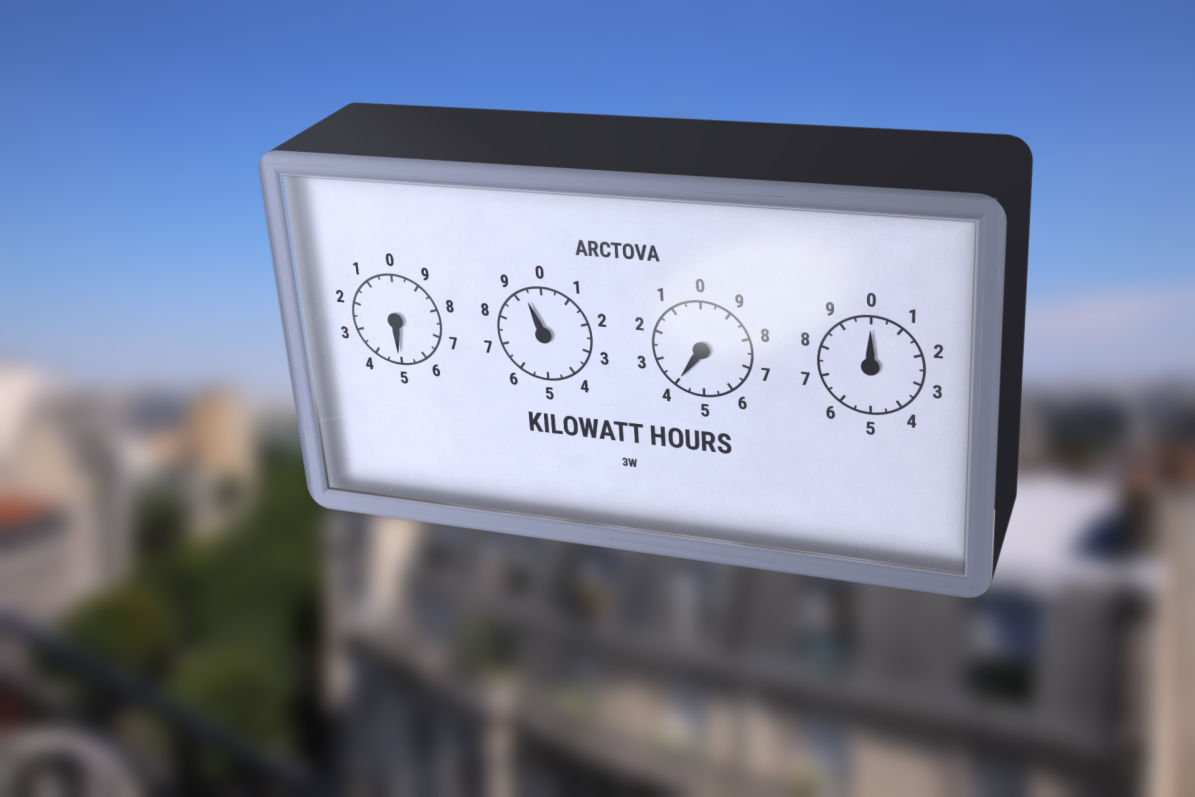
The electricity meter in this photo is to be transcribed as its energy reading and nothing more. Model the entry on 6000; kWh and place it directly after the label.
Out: 4940; kWh
